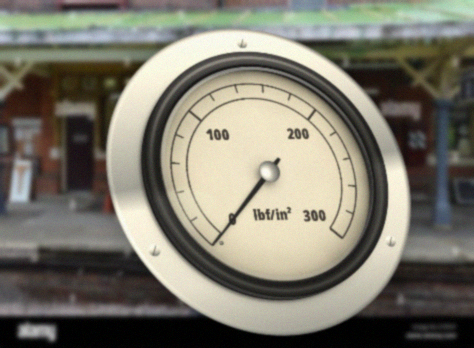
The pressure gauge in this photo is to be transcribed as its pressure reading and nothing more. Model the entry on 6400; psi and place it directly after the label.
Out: 0; psi
